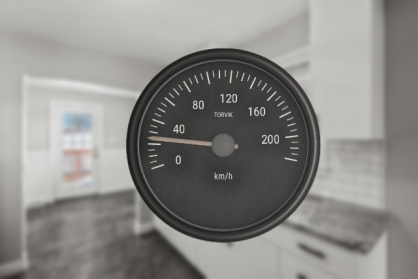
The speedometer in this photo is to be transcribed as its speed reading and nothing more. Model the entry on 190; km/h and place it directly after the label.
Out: 25; km/h
